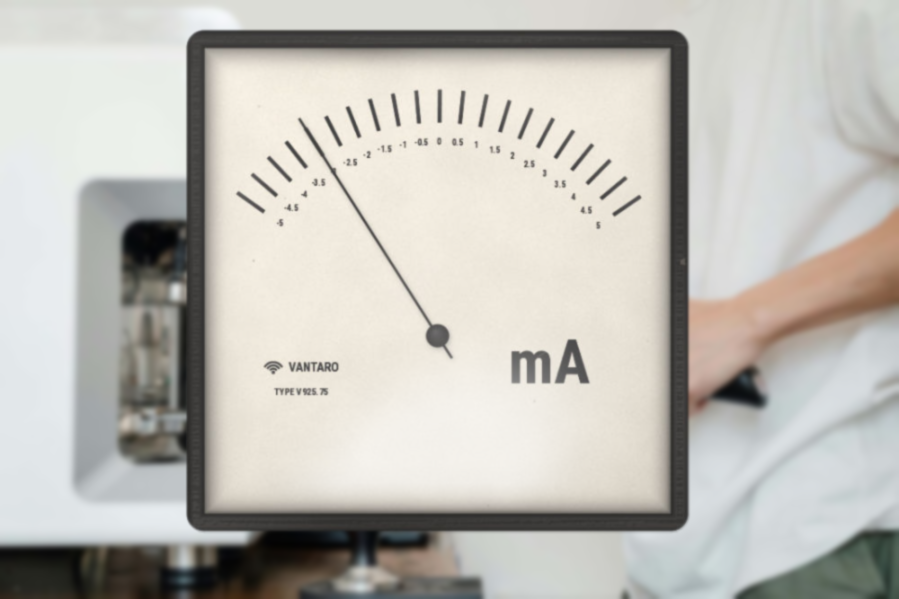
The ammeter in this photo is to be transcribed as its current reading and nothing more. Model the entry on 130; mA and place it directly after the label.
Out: -3; mA
